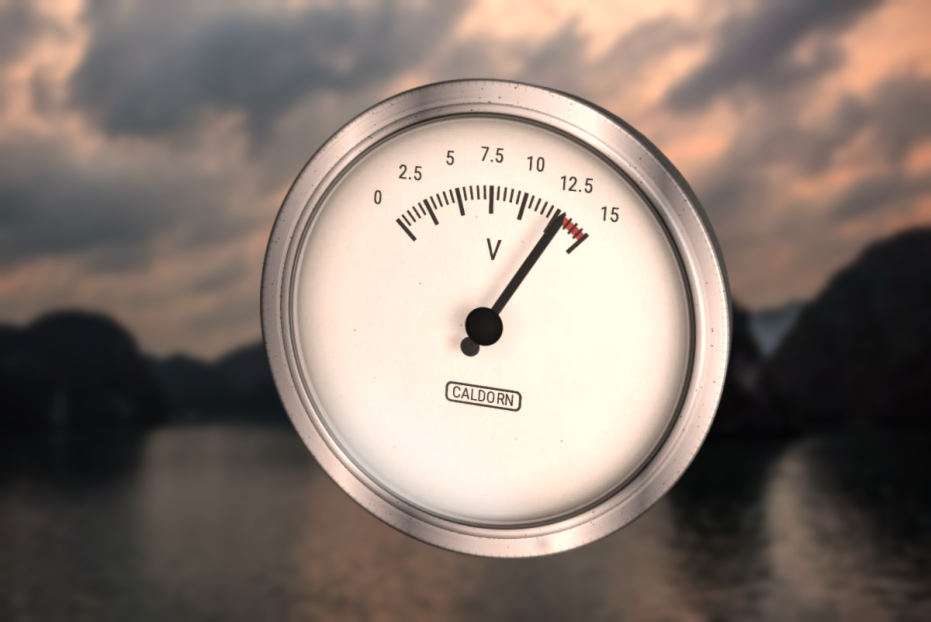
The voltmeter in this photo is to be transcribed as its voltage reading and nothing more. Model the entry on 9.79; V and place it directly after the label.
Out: 13; V
